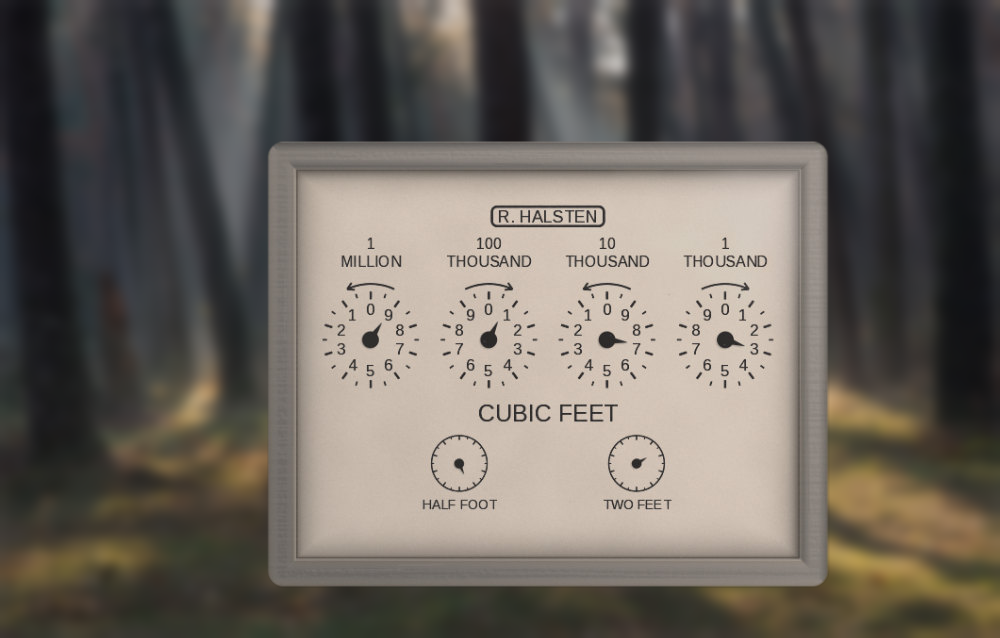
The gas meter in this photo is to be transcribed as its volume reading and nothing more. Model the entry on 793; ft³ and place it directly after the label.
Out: 907300; ft³
